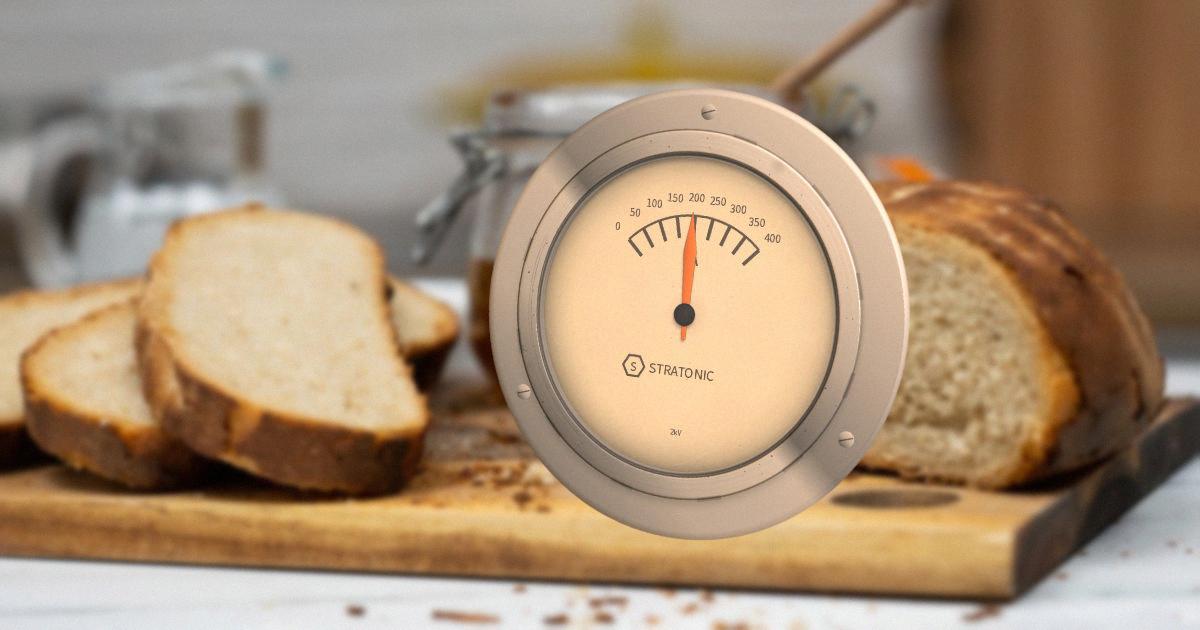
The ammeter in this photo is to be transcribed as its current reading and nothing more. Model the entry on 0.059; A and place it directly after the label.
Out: 200; A
